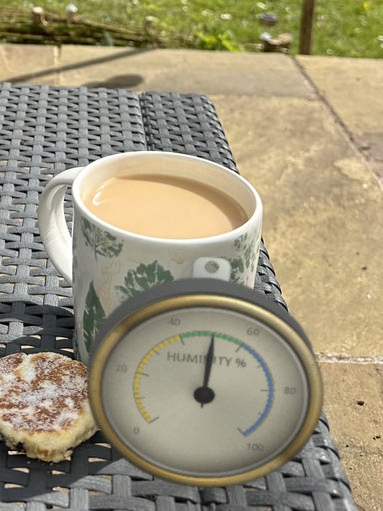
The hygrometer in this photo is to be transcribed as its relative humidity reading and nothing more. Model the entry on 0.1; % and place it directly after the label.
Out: 50; %
